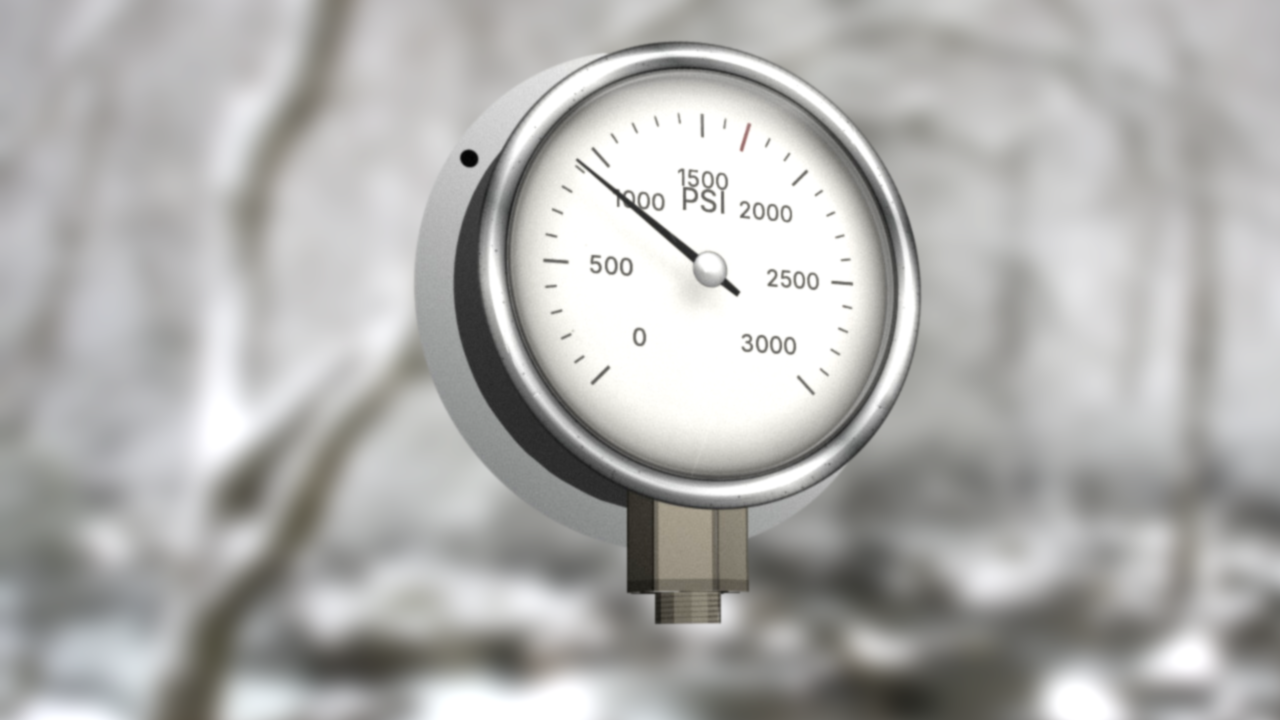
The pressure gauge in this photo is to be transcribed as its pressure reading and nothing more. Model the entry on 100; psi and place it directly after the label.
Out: 900; psi
